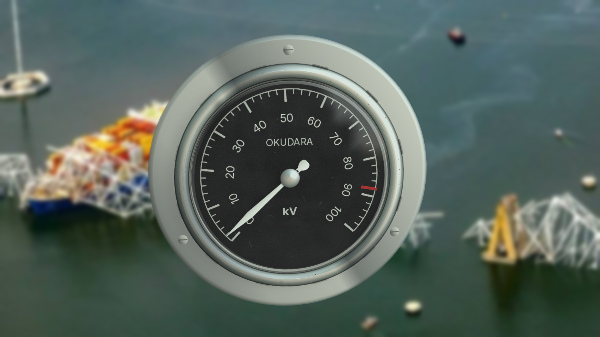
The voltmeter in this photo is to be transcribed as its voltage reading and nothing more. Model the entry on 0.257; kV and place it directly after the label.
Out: 2; kV
